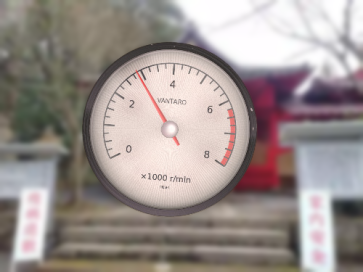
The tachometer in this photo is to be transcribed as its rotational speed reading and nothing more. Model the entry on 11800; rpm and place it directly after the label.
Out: 2875; rpm
